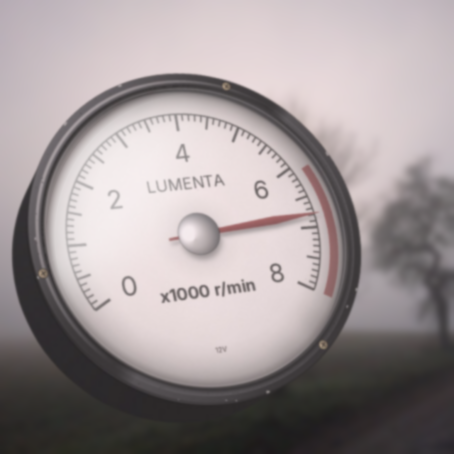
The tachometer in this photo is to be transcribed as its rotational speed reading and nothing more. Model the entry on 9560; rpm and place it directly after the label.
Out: 6800; rpm
